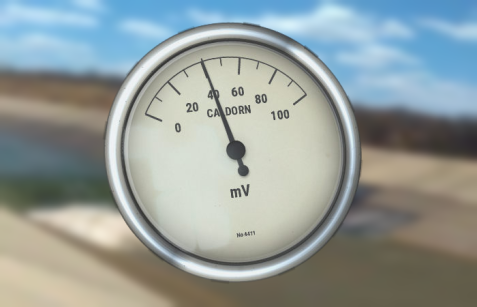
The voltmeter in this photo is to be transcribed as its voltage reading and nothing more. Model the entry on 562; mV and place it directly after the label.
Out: 40; mV
